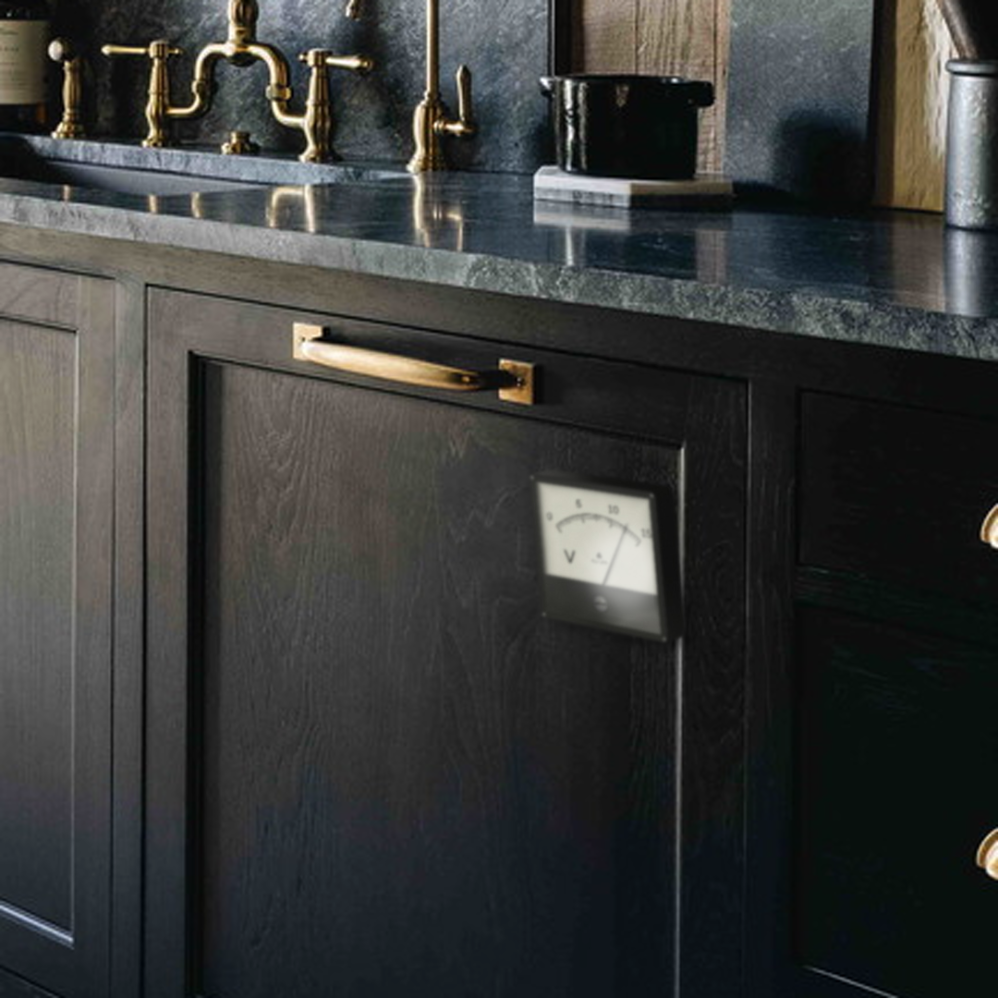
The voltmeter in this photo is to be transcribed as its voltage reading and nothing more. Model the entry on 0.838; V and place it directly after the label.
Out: 12.5; V
